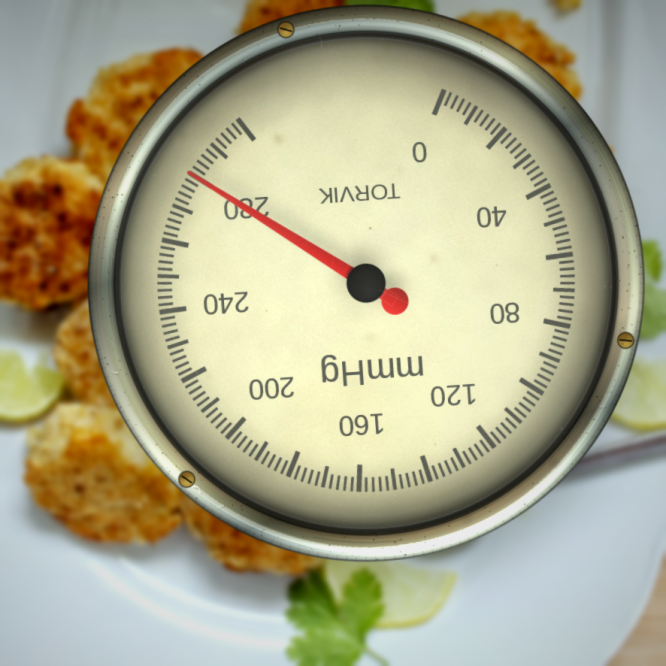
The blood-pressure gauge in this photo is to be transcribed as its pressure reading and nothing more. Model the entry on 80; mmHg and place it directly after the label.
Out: 280; mmHg
